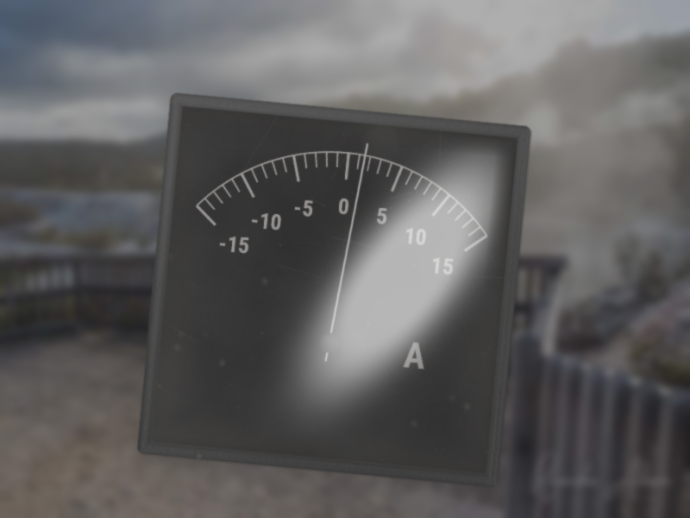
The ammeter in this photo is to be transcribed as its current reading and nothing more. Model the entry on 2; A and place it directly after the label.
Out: 1.5; A
